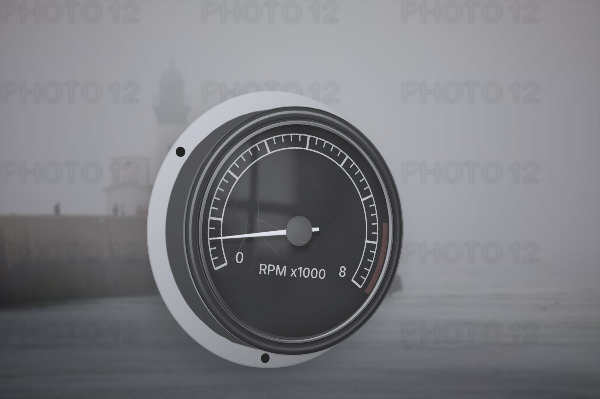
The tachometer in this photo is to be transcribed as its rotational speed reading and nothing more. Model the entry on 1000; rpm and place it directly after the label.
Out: 600; rpm
